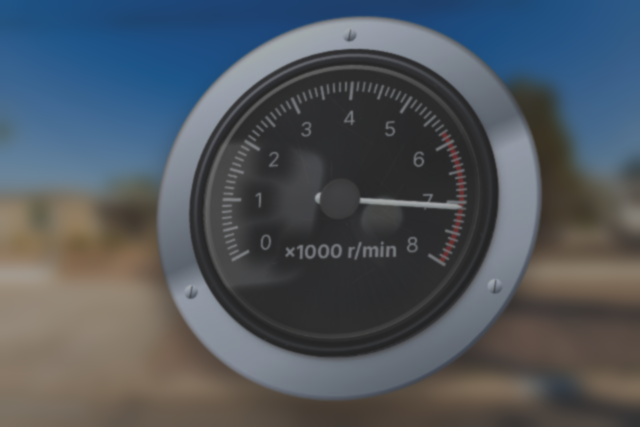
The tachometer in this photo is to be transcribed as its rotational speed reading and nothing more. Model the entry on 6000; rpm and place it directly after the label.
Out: 7100; rpm
